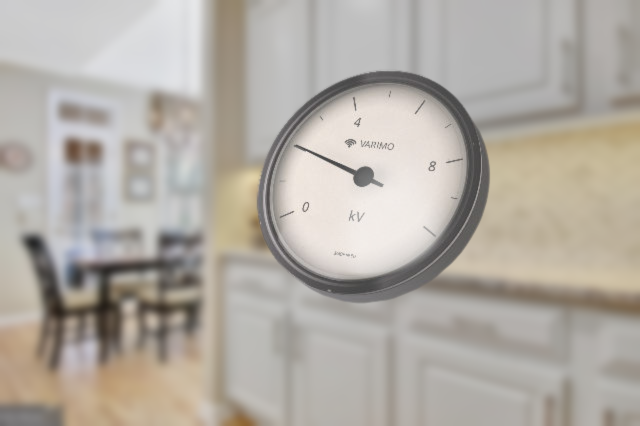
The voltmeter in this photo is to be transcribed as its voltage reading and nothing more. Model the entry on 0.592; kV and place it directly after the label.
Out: 2; kV
